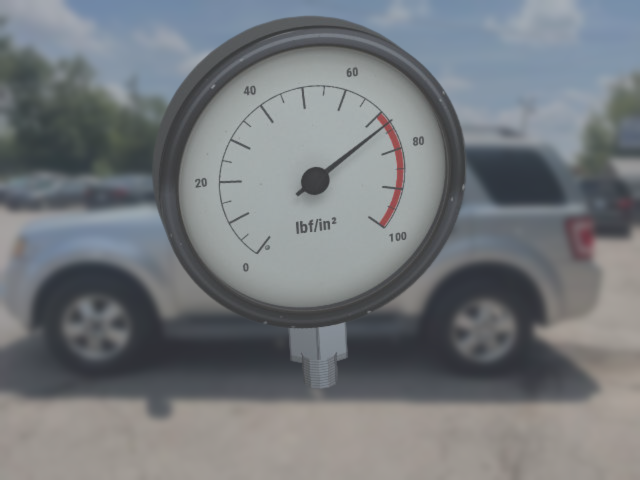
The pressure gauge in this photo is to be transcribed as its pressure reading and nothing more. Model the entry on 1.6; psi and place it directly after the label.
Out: 72.5; psi
